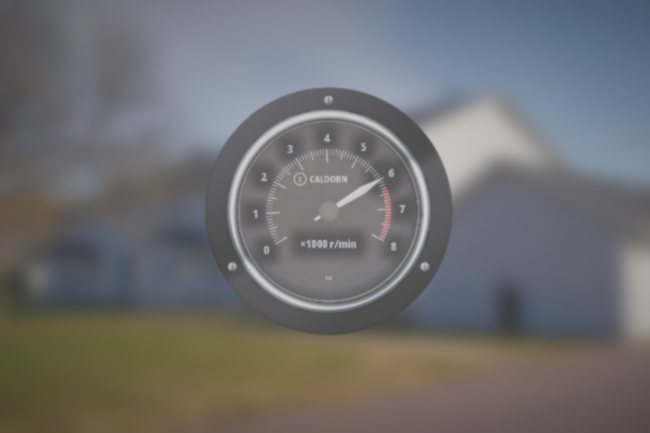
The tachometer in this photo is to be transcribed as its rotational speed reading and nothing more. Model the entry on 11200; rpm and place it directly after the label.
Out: 6000; rpm
